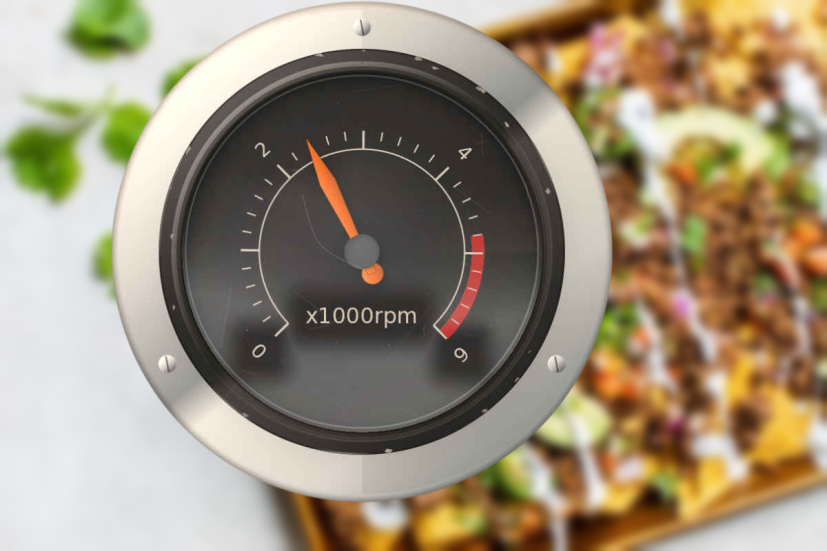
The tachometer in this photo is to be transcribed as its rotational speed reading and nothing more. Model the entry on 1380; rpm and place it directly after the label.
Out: 2400; rpm
